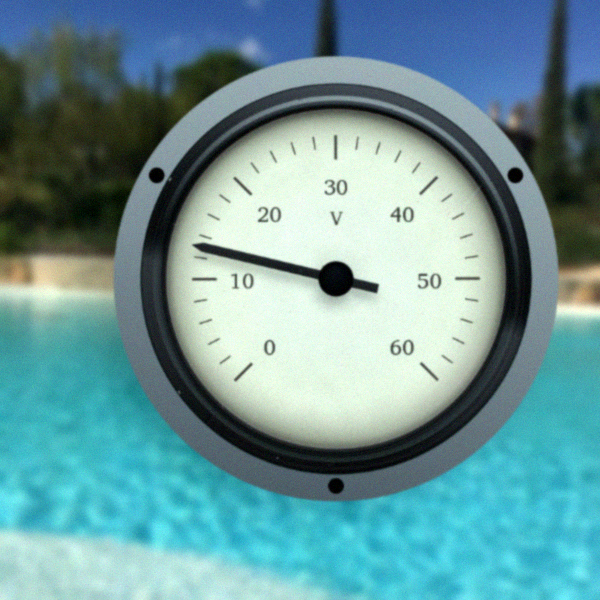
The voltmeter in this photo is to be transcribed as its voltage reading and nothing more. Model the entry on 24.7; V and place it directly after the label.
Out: 13; V
